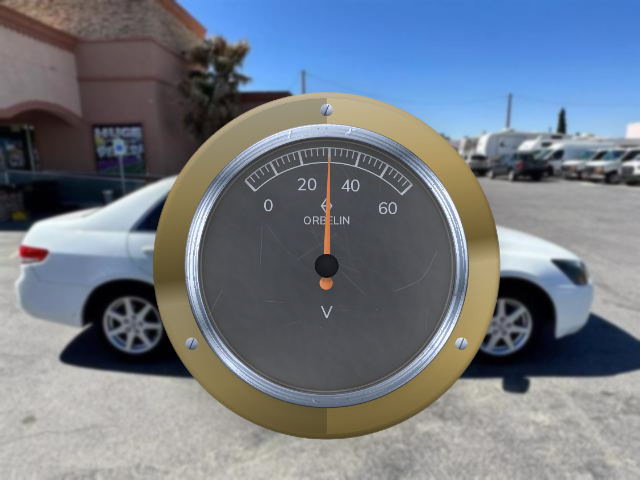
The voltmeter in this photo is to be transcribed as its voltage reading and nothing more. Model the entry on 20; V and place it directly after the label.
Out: 30; V
